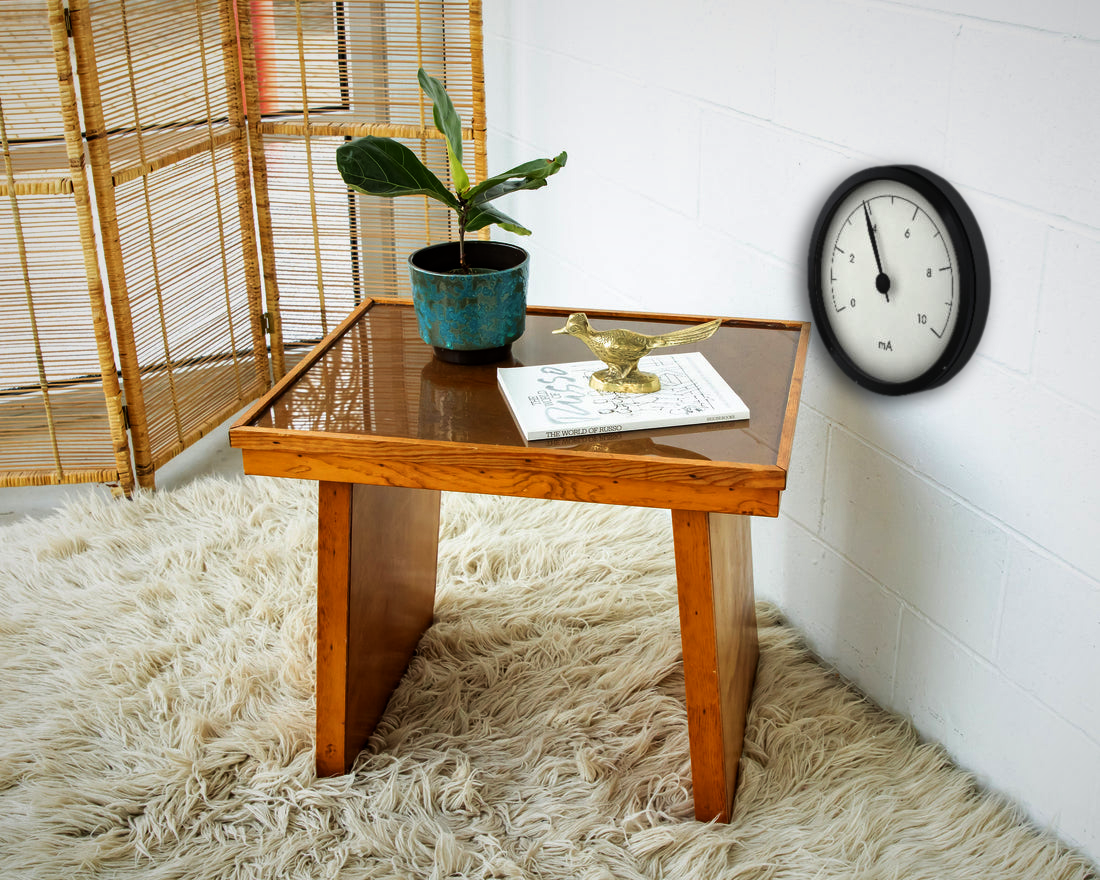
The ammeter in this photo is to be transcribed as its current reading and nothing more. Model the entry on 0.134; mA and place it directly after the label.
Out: 4; mA
